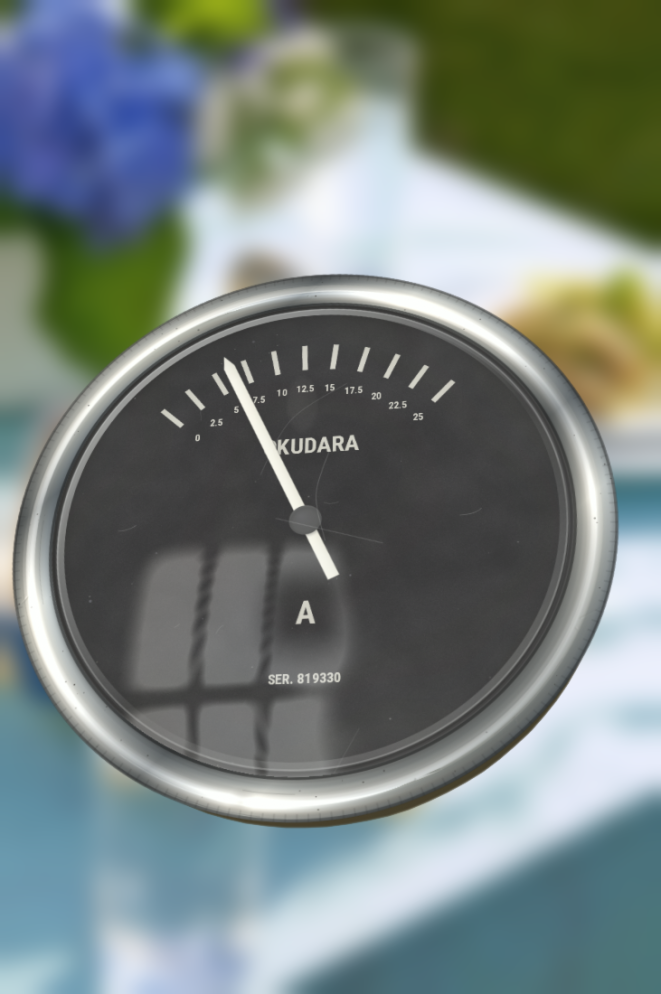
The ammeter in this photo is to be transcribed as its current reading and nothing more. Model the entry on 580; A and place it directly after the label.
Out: 6.25; A
